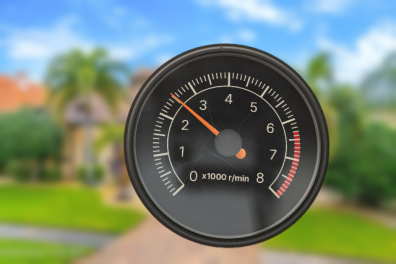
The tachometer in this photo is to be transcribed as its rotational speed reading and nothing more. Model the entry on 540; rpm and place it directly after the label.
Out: 2500; rpm
